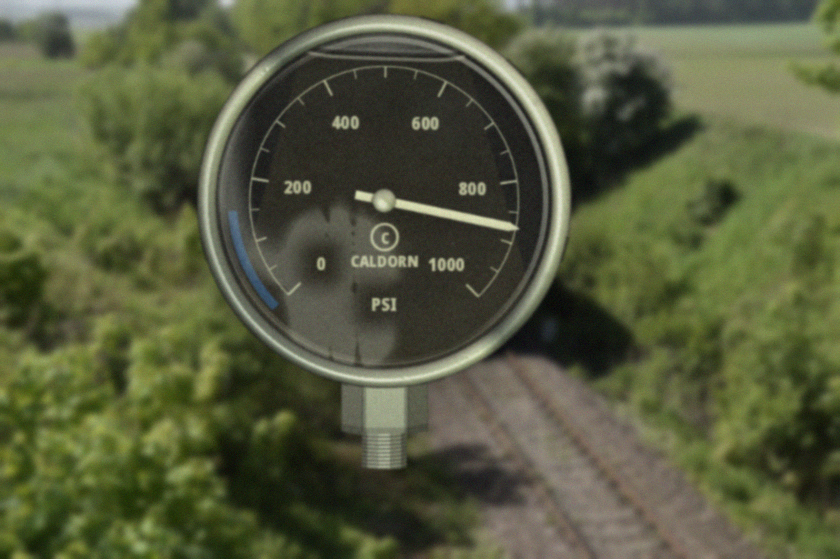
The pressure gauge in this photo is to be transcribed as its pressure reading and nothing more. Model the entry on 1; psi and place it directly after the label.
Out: 875; psi
